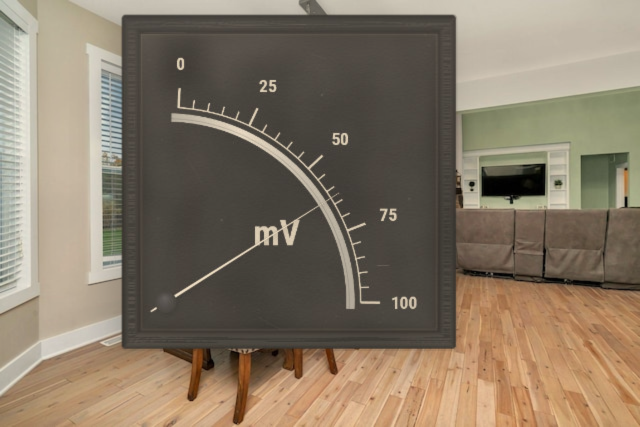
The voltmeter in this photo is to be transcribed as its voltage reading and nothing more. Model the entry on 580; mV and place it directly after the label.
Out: 62.5; mV
